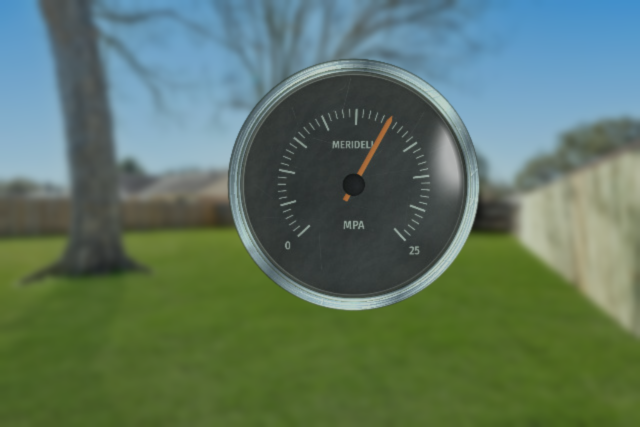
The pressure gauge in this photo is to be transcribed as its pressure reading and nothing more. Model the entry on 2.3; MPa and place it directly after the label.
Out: 15; MPa
